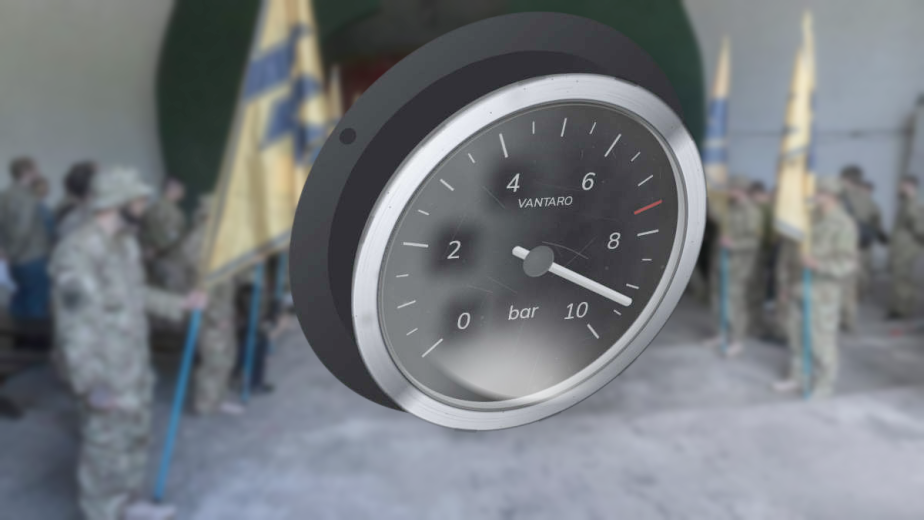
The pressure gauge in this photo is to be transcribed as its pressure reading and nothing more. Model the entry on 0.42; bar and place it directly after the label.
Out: 9.25; bar
